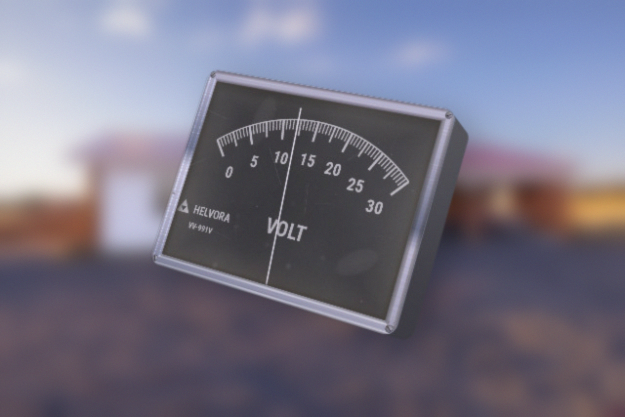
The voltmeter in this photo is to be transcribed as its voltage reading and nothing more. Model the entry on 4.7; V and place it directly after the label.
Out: 12.5; V
